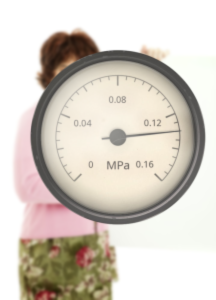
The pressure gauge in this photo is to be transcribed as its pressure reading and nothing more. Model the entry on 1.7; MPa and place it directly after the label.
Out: 0.13; MPa
